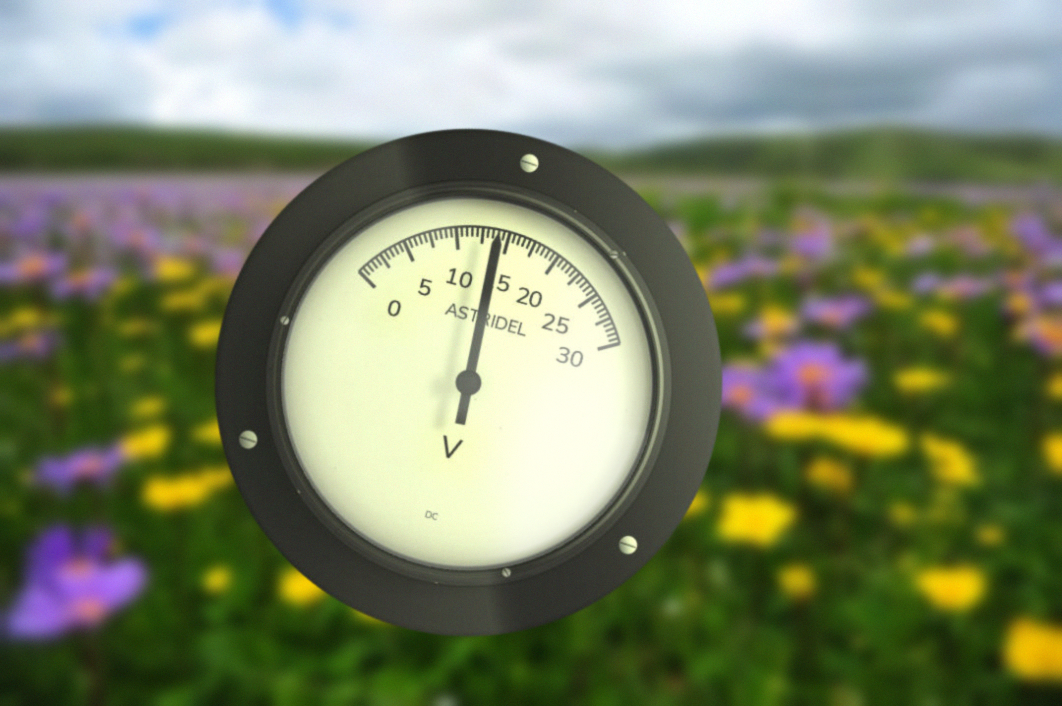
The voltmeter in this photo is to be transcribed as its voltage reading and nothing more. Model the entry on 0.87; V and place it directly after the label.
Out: 14; V
